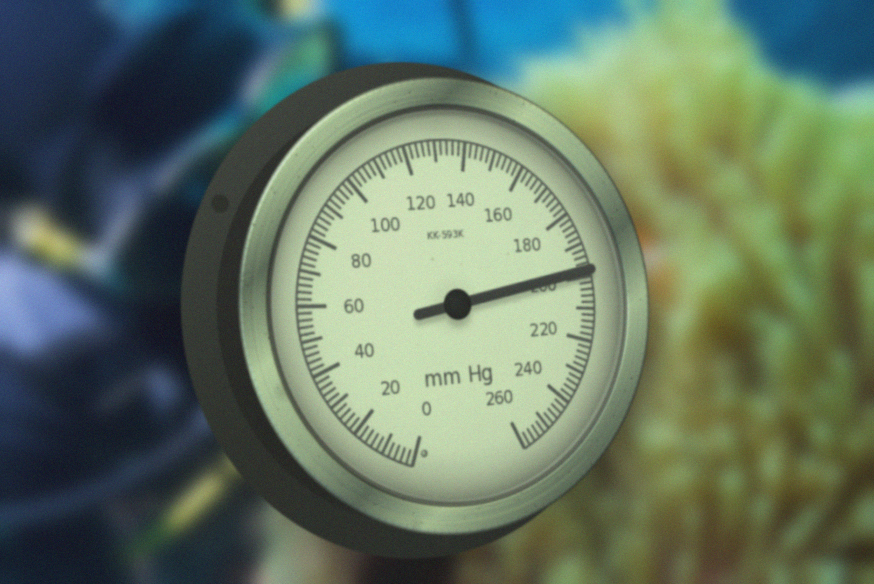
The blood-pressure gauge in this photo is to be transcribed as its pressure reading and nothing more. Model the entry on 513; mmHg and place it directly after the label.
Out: 198; mmHg
